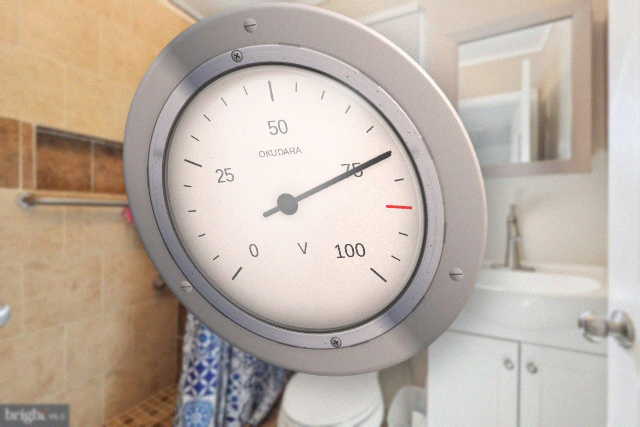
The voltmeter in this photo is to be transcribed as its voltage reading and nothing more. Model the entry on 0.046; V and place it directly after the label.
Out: 75; V
